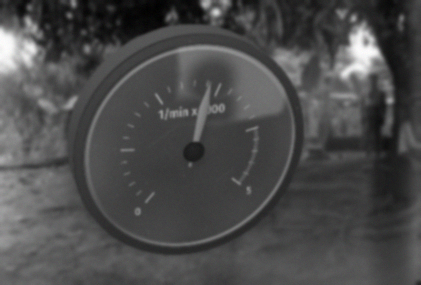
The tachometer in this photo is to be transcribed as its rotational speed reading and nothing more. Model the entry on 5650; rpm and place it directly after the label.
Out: 2800; rpm
